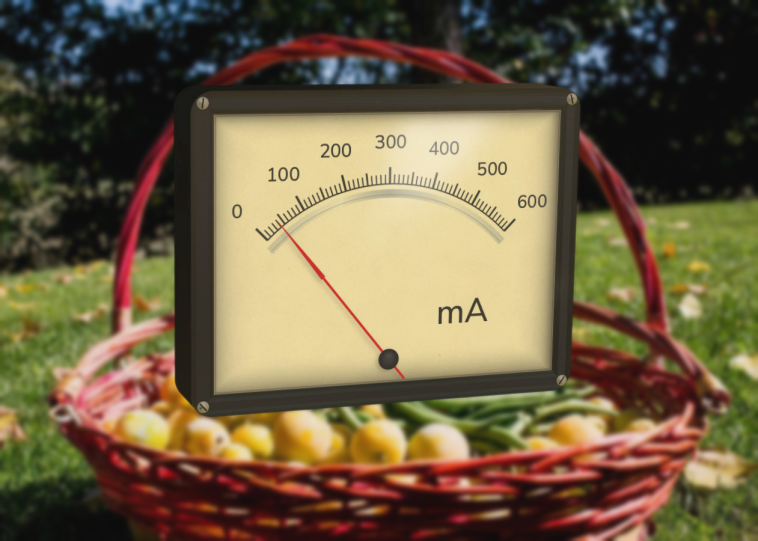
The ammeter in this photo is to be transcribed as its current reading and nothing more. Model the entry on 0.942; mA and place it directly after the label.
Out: 40; mA
